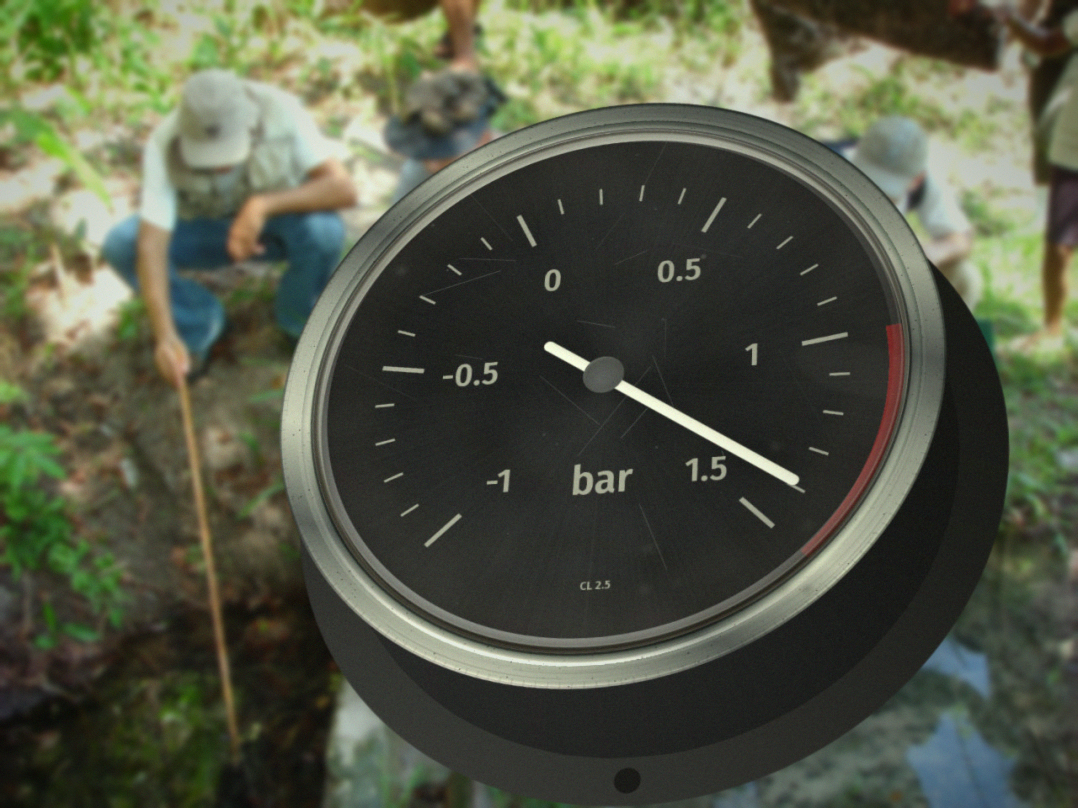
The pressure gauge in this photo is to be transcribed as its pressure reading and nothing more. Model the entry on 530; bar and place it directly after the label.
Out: 1.4; bar
